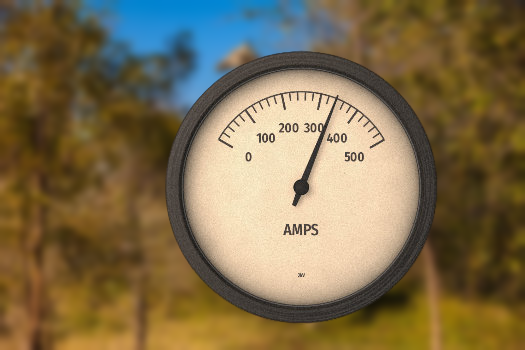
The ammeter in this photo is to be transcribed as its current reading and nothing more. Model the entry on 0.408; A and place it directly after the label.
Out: 340; A
